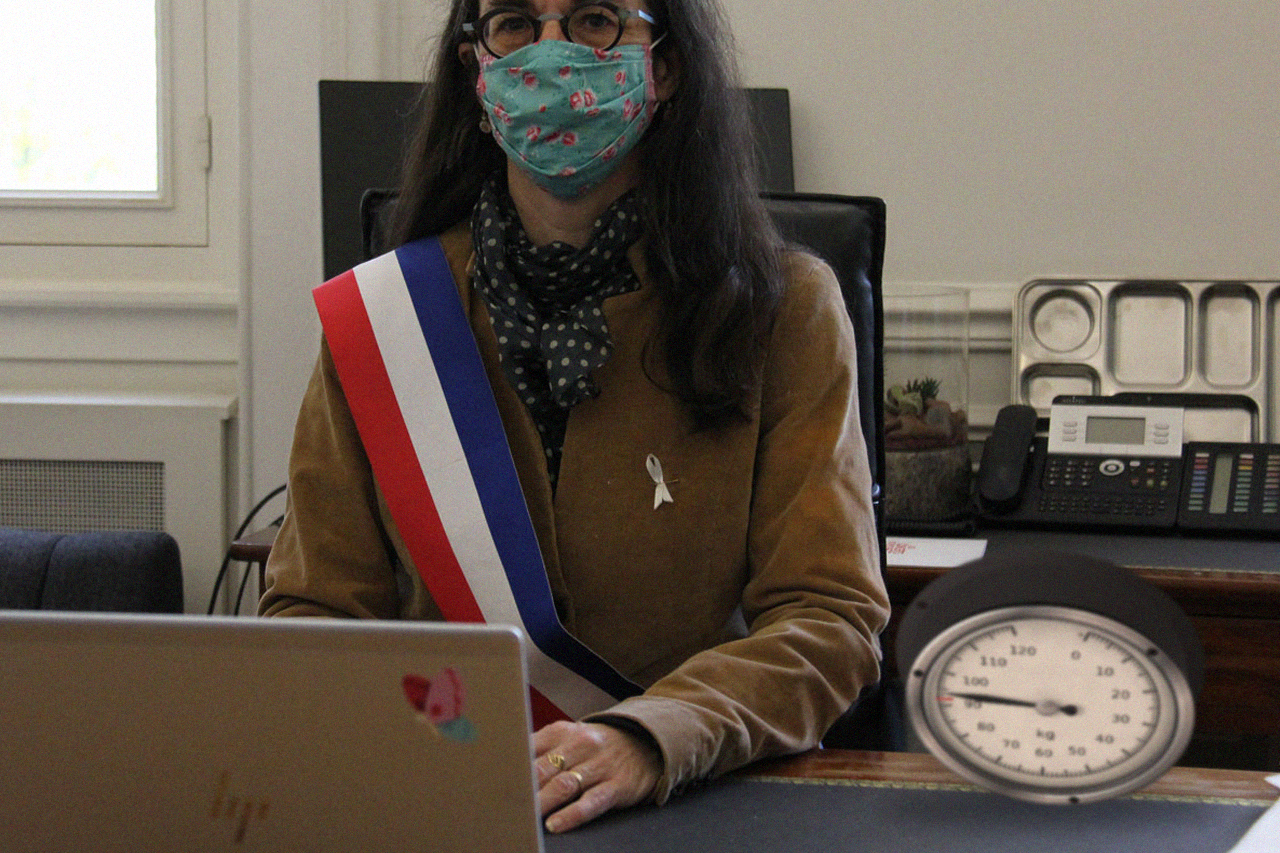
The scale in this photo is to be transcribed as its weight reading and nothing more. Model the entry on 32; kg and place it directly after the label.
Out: 95; kg
